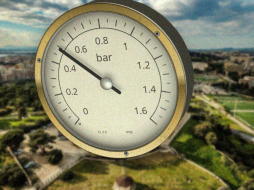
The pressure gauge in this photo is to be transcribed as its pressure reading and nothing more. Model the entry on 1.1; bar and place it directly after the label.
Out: 0.5; bar
